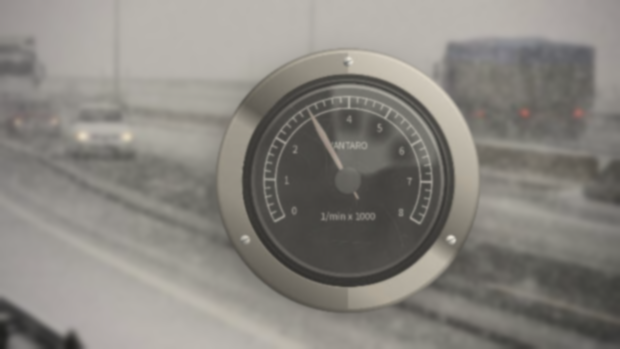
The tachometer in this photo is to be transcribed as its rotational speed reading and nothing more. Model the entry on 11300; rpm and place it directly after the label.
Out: 3000; rpm
